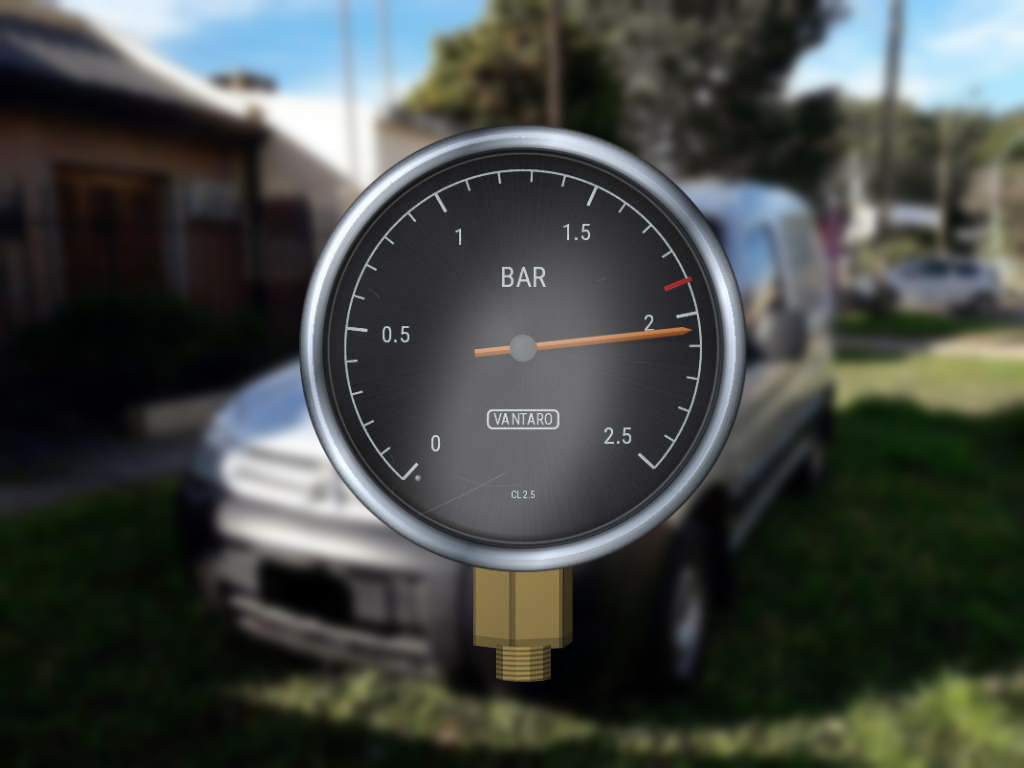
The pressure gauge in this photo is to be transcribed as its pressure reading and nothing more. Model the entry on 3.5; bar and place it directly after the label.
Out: 2.05; bar
